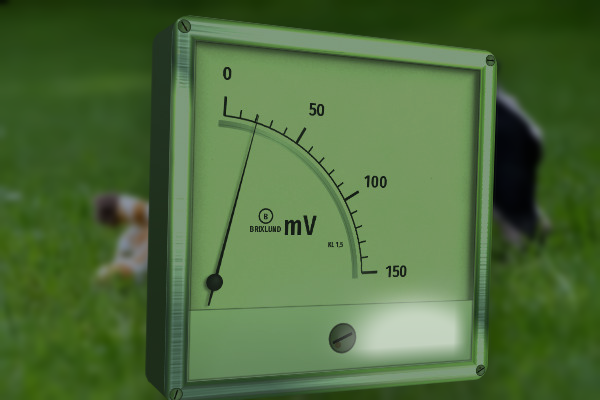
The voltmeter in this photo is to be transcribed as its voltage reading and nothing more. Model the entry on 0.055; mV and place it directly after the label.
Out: 20; mV
